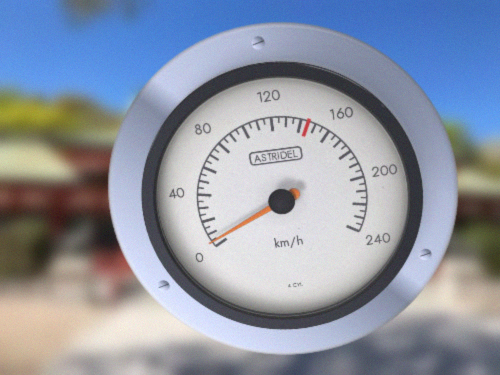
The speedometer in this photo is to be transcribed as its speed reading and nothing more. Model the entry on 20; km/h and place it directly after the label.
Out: 5; km/h
